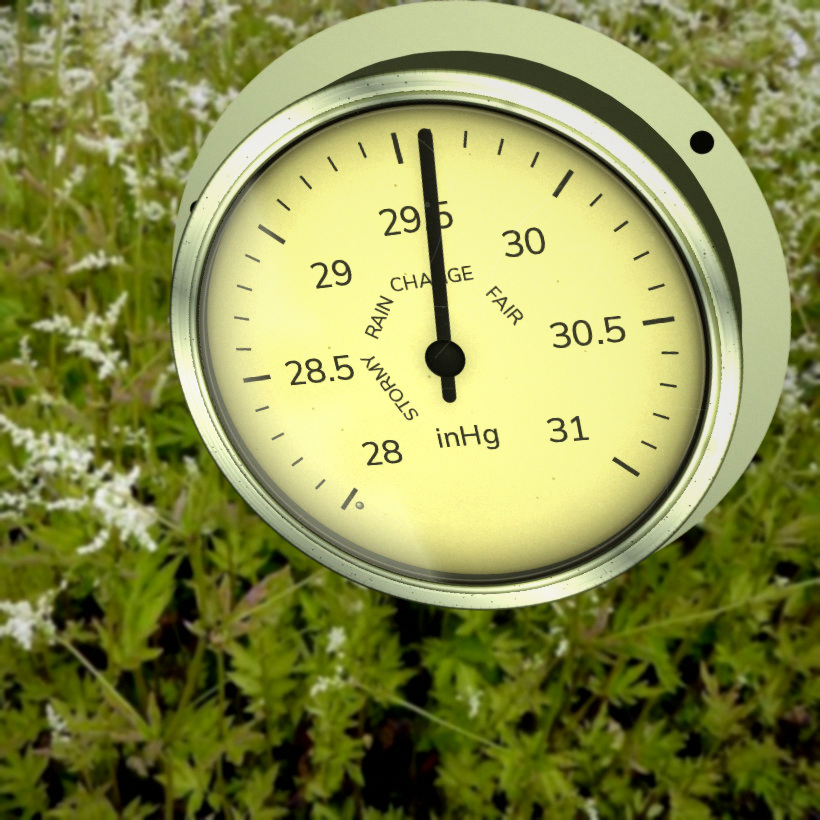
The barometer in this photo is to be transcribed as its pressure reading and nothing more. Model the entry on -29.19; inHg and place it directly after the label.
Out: 29.6; inHg
